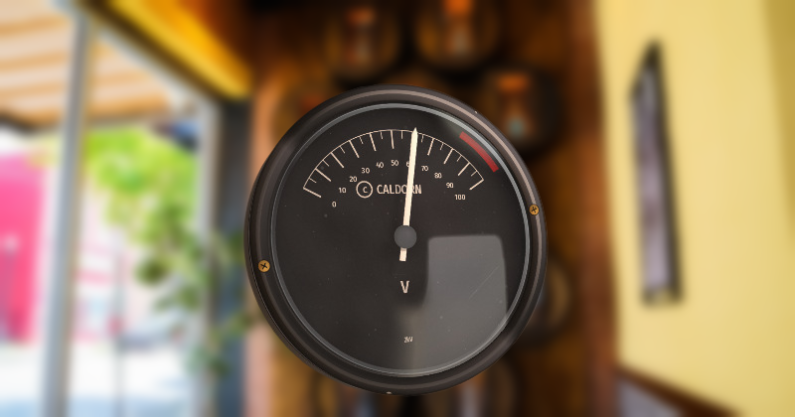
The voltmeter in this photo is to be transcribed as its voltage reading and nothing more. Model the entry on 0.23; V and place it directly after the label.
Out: 60; V
